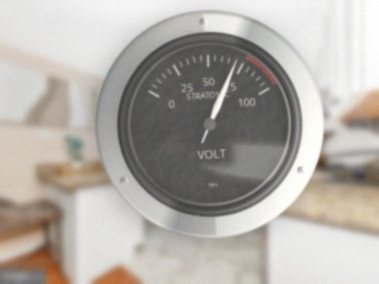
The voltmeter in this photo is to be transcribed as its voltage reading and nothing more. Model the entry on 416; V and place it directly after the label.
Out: 70; V
